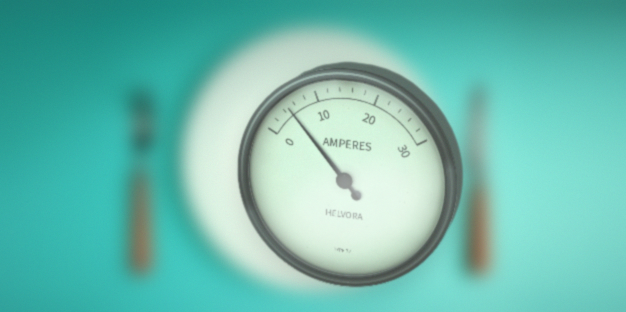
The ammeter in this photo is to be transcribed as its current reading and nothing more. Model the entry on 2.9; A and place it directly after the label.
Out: 5; A
